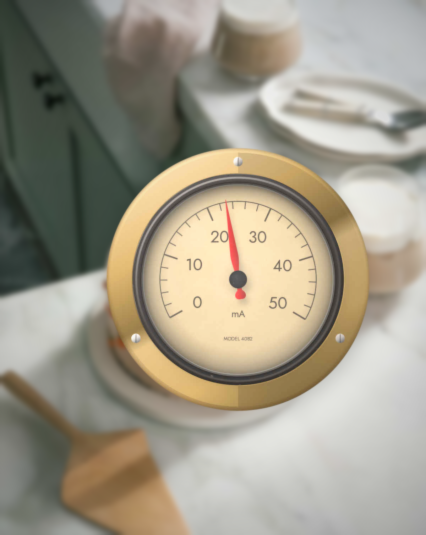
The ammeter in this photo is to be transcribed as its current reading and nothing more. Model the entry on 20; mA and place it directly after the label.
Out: 23; mA
